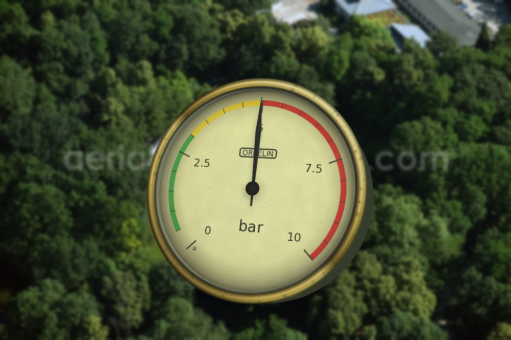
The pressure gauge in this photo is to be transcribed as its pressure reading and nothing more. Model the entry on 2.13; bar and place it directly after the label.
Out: 5; bar
